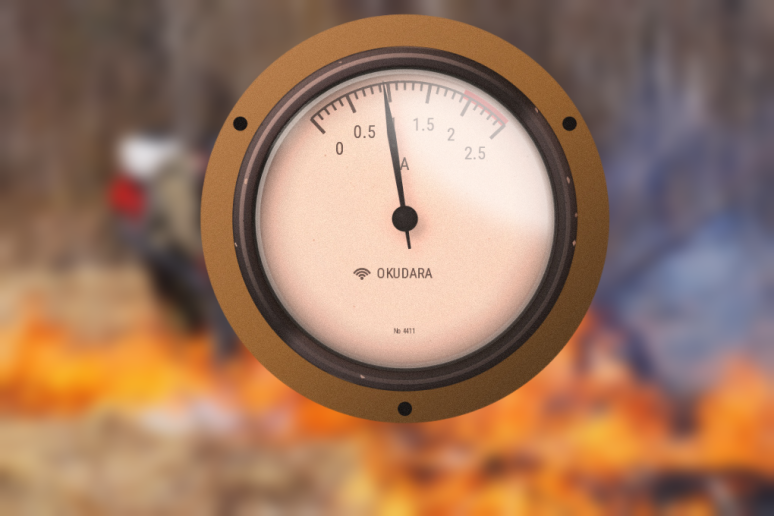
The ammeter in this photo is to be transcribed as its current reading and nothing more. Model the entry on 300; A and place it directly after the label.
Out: 0.95; A
